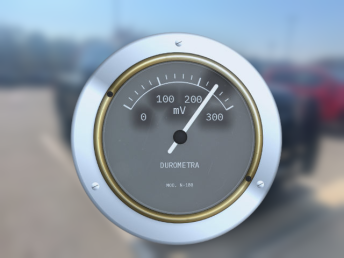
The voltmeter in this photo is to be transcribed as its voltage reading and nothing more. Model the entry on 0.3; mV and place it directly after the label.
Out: 240; mV
